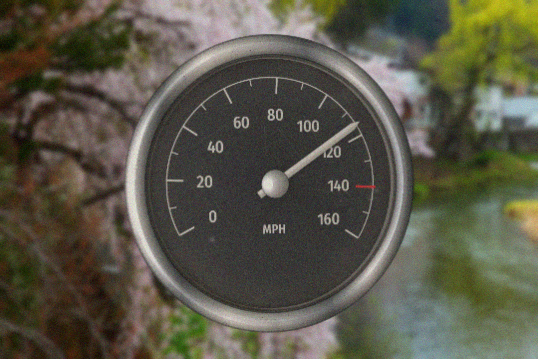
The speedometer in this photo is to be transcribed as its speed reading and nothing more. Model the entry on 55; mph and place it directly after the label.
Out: 115; mph
